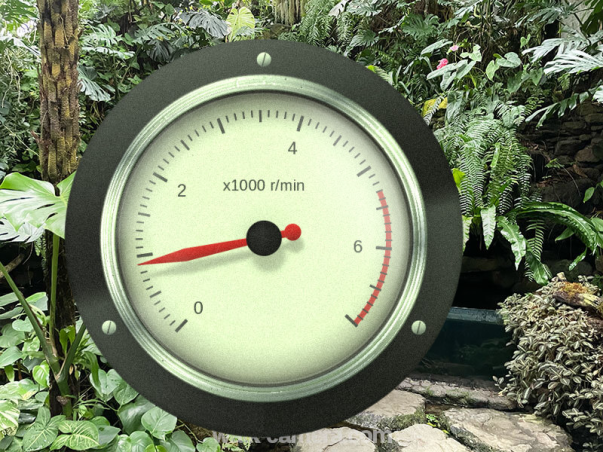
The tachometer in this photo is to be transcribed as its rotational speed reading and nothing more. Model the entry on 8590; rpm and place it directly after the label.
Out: 900; rpm
